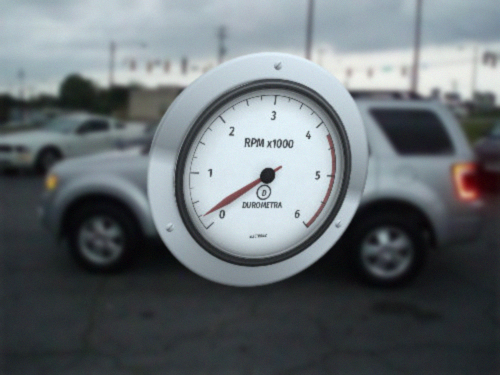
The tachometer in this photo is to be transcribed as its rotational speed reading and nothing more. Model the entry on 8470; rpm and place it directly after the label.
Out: 250; rpm
